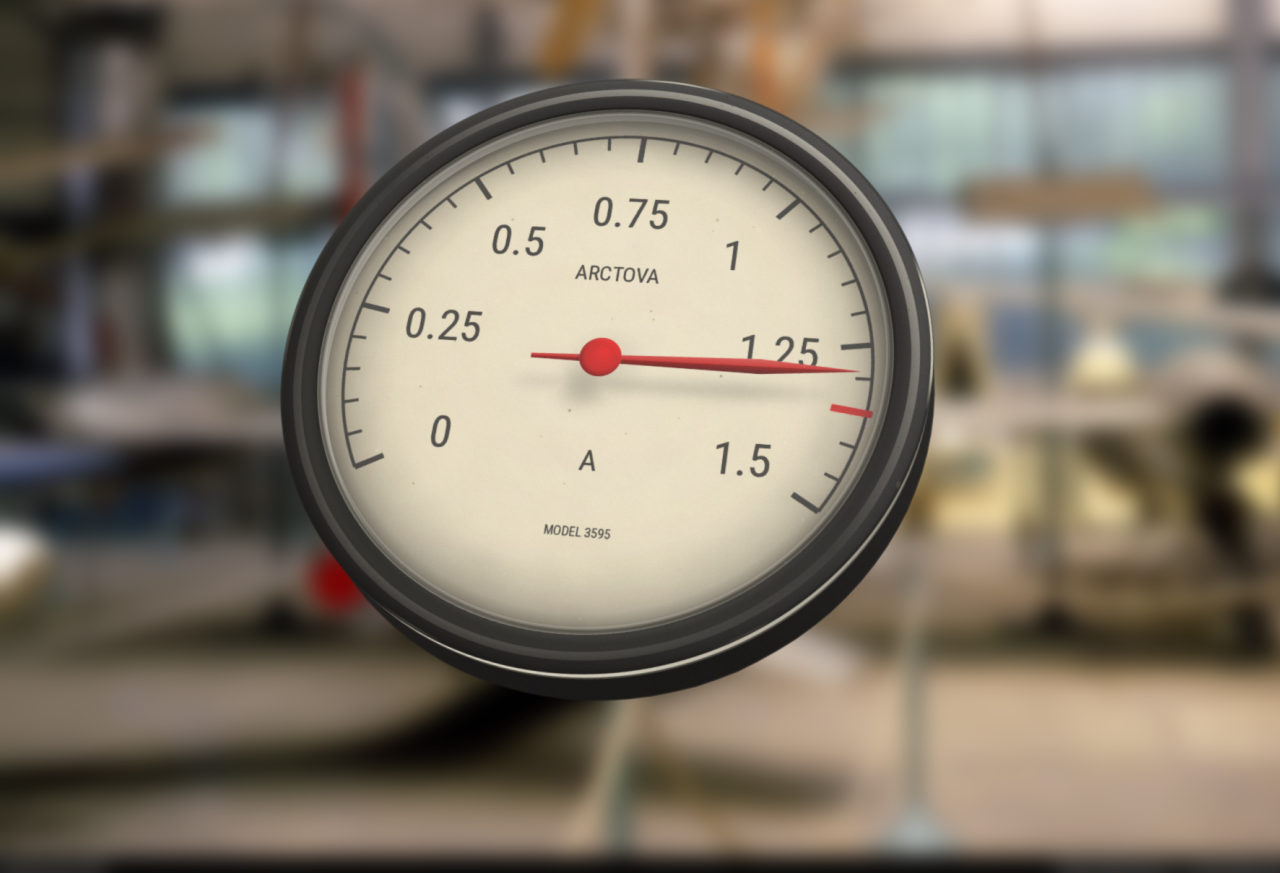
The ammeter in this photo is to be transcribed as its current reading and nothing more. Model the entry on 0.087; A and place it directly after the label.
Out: 1.3; A
